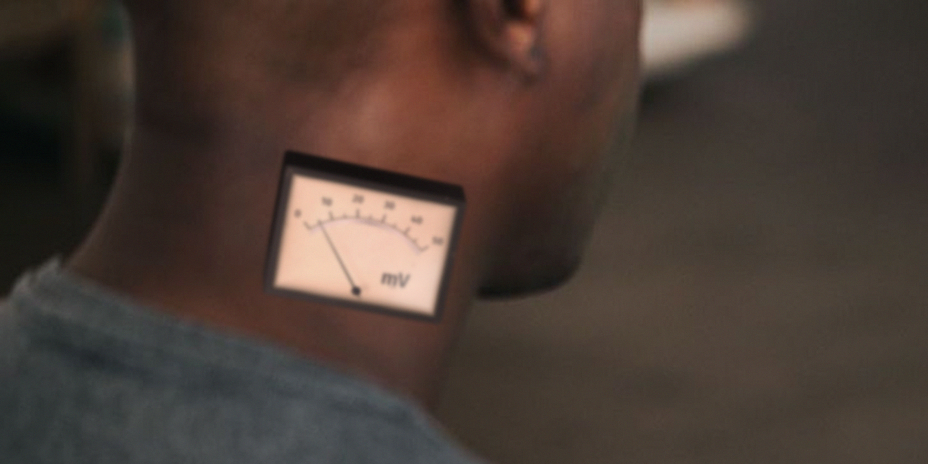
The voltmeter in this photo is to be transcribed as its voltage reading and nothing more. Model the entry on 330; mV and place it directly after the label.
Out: 5; mV
